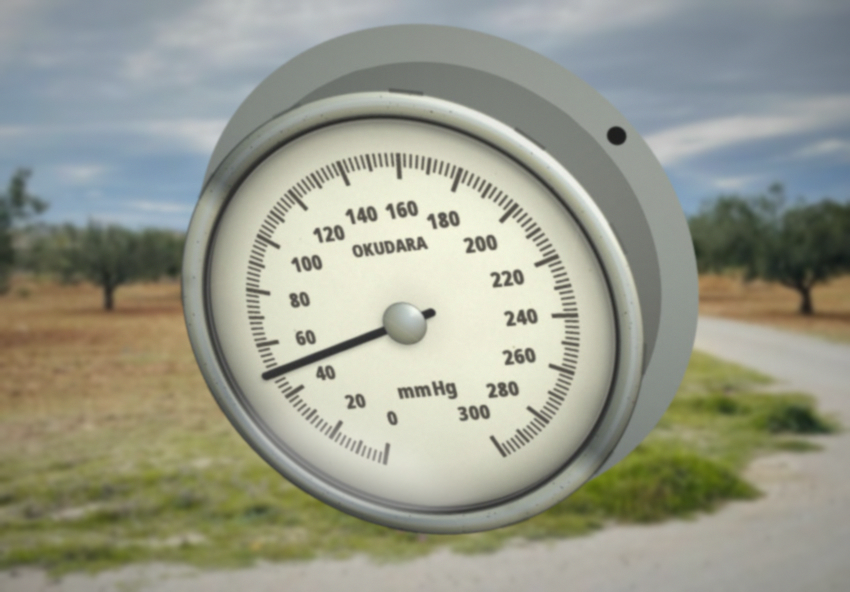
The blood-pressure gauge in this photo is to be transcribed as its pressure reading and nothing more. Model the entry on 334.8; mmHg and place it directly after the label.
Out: 50; mmHg
